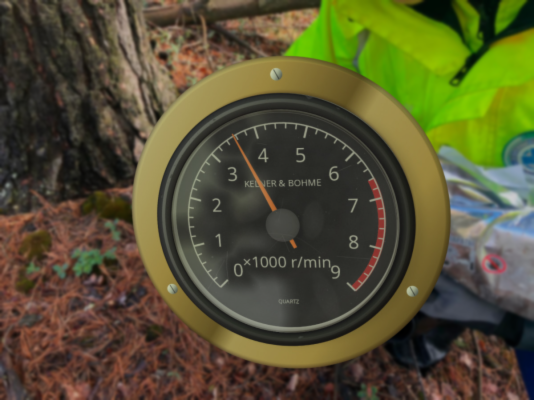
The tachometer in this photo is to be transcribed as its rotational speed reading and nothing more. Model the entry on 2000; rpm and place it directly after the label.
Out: 3600; rpm
